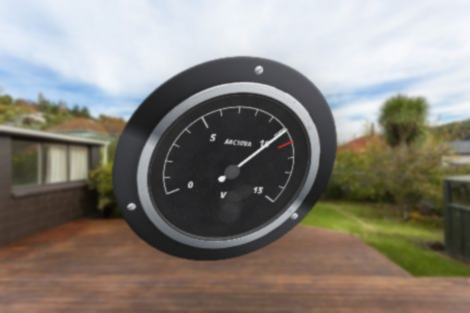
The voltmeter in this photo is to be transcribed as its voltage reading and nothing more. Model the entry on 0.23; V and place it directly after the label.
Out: 10; V
